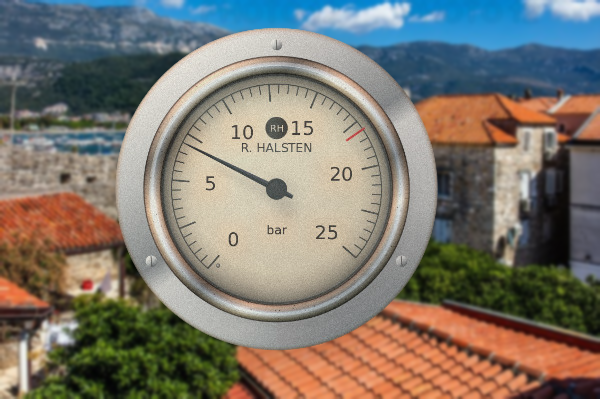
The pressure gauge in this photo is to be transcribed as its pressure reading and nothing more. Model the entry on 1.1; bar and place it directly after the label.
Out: 7; bar
